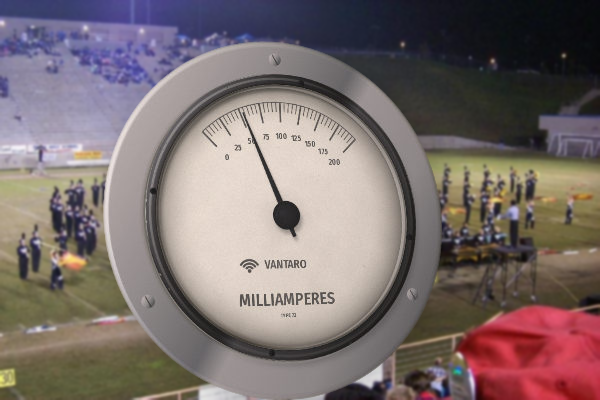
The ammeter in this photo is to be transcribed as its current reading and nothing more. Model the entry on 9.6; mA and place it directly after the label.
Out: 50; mA
